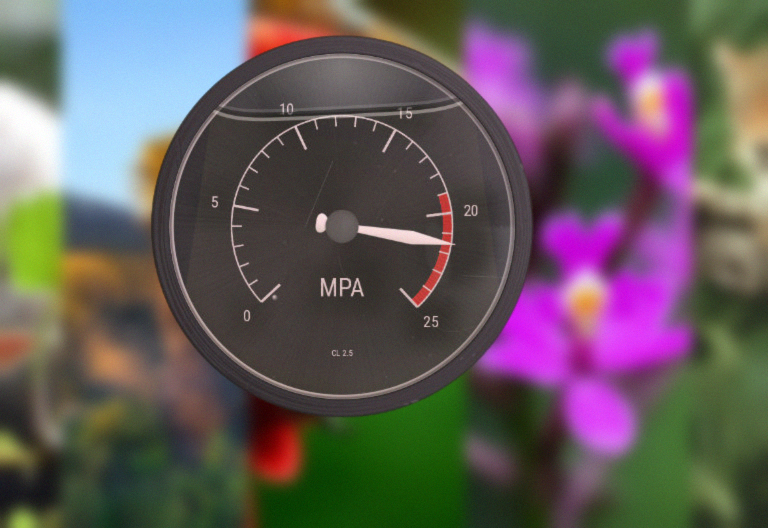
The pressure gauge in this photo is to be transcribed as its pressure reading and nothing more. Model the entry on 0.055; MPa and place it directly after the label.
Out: 21.5; MPa
